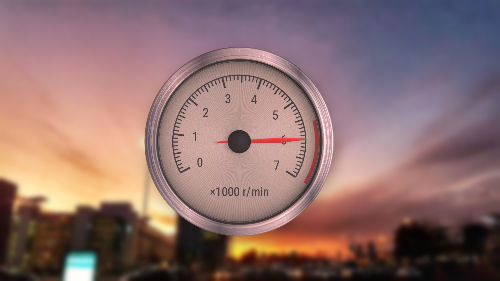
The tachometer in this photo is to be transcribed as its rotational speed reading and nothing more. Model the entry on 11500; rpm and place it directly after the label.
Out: 6000; rpm
